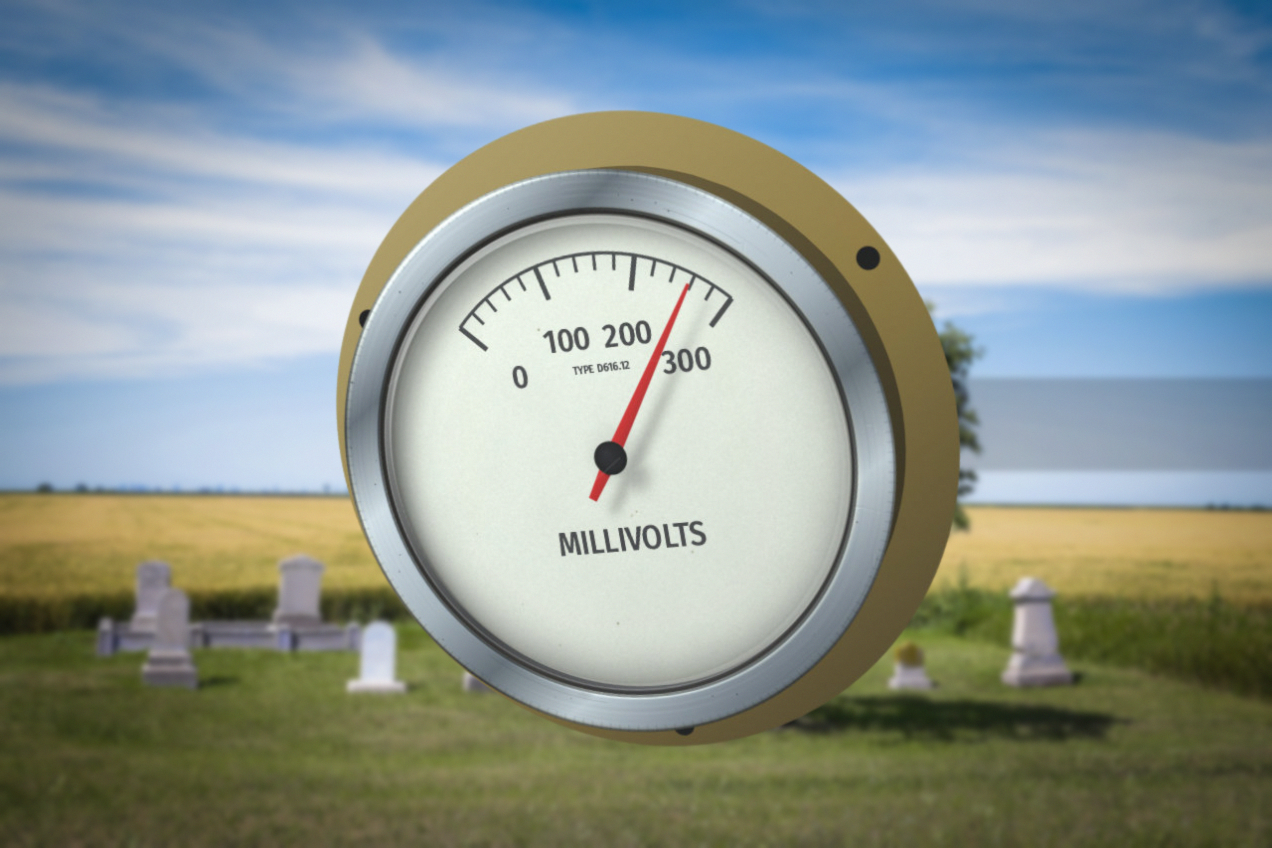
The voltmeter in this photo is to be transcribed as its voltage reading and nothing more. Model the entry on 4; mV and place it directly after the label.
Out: 260; mV
